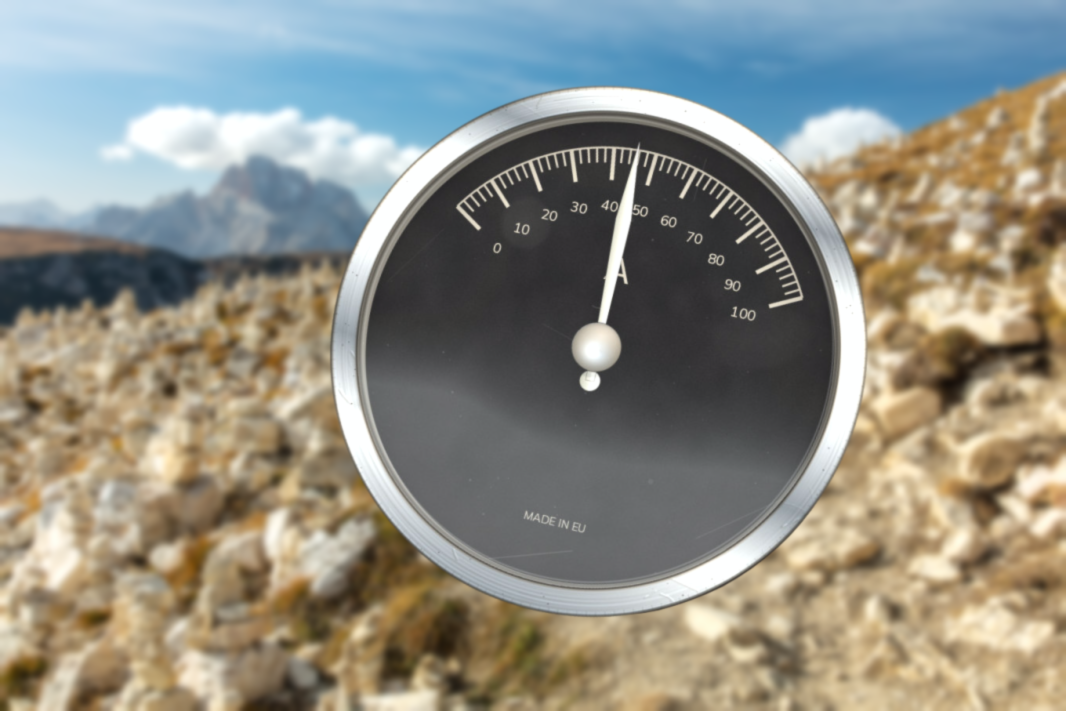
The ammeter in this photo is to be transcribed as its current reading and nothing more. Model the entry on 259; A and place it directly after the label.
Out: 46; A
